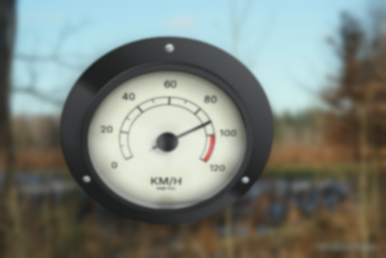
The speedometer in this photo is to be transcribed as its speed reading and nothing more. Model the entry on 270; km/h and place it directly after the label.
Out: 90; km/h
